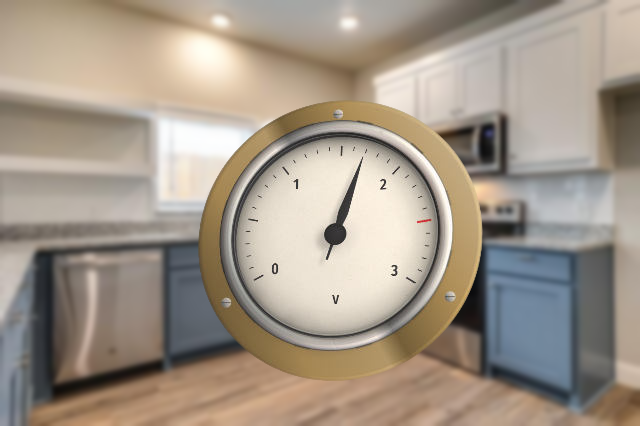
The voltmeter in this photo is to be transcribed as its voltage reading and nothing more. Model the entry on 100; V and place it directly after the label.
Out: 1.7; V
